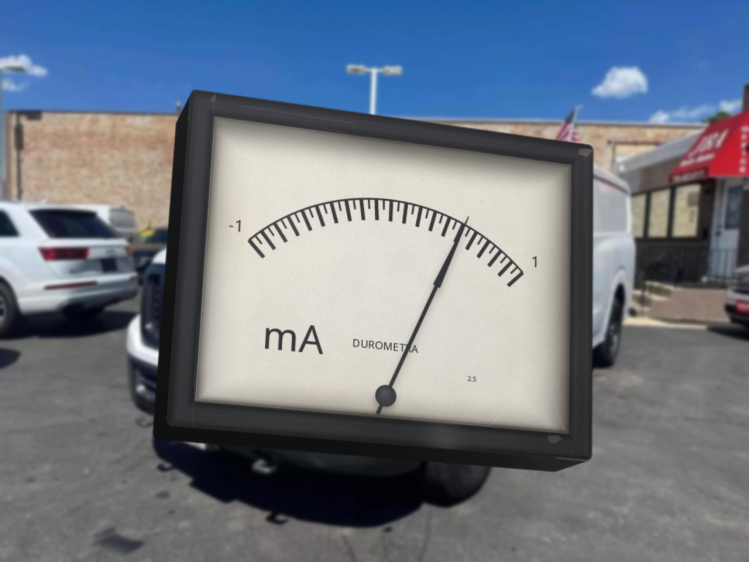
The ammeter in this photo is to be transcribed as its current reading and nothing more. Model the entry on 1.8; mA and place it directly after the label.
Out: 0.5; mA
